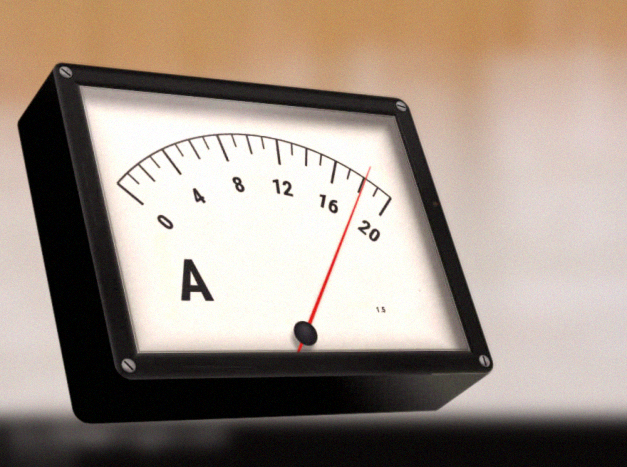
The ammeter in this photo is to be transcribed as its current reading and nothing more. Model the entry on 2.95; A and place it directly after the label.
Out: 18; A
